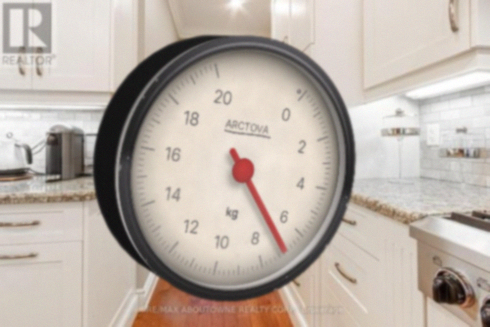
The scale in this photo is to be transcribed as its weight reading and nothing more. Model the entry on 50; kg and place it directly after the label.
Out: 7; kg
